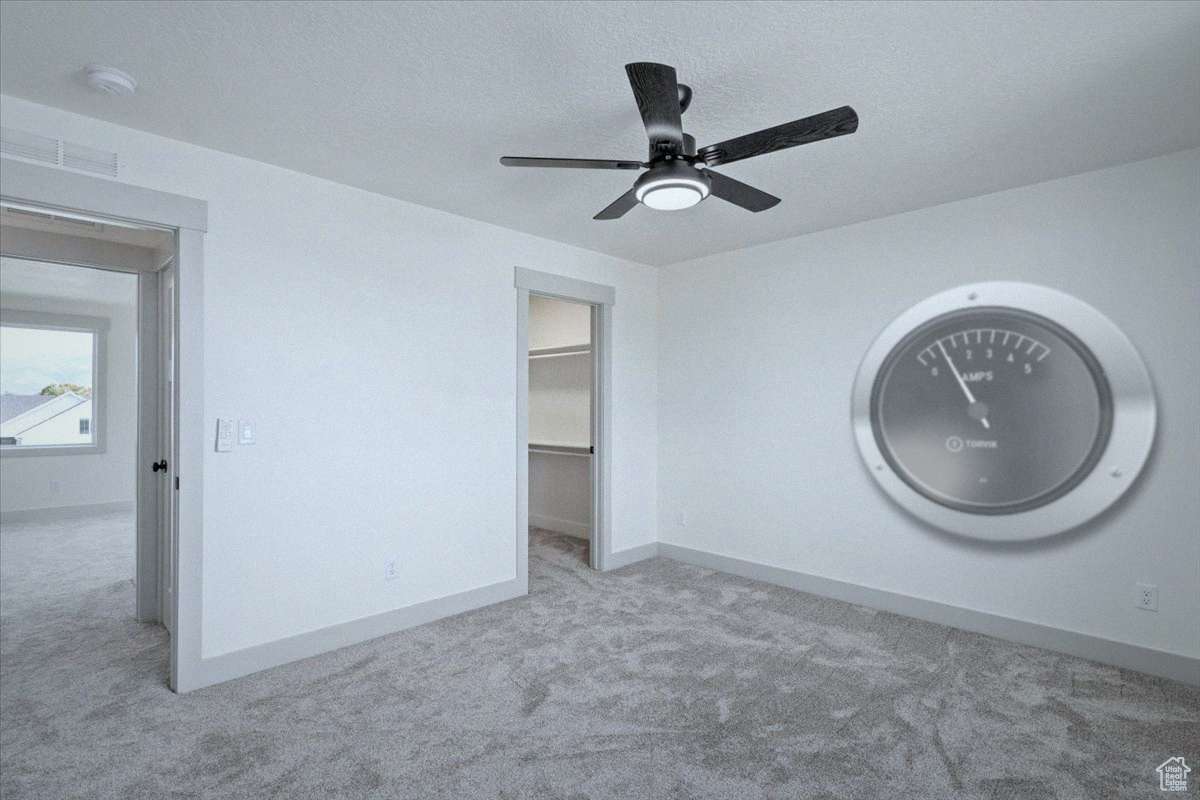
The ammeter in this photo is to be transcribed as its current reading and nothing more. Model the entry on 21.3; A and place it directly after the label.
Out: 1; A
